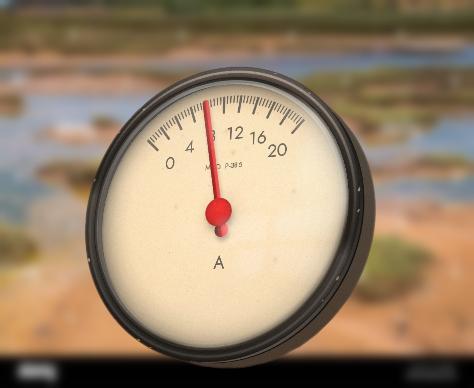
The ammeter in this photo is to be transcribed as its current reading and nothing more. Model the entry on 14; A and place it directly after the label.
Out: 8; A
